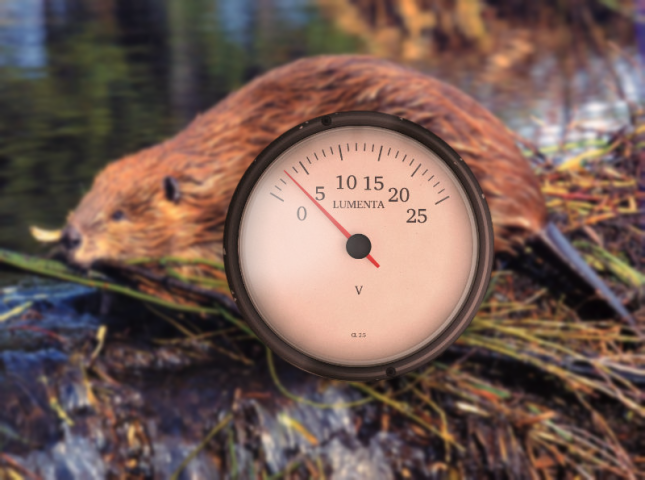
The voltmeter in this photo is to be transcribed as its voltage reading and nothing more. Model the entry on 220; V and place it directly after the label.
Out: 3; V
